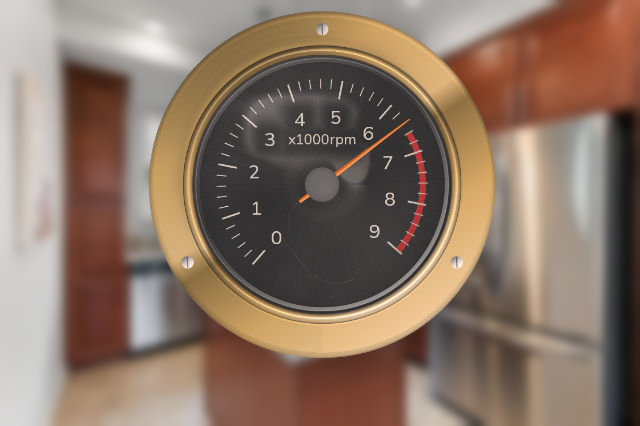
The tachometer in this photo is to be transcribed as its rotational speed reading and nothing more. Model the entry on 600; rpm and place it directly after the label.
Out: 6400; rpm
